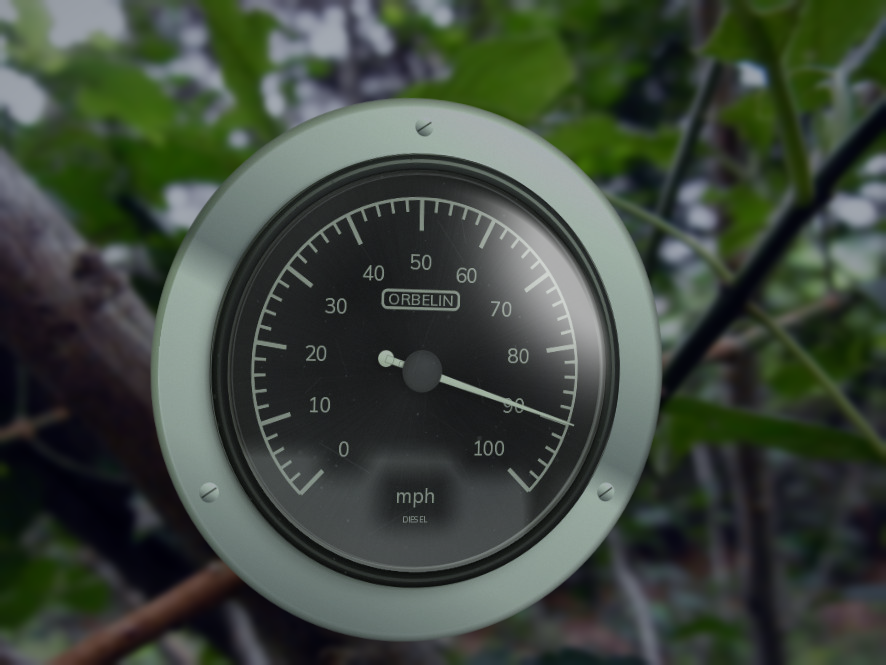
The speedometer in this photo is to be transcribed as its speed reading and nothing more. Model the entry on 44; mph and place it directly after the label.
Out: 90; mph
